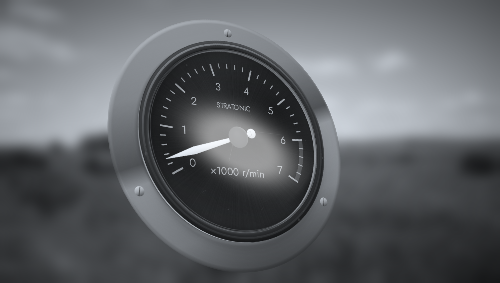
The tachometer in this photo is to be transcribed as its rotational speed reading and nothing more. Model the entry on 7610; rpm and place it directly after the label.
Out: 300; rpm
